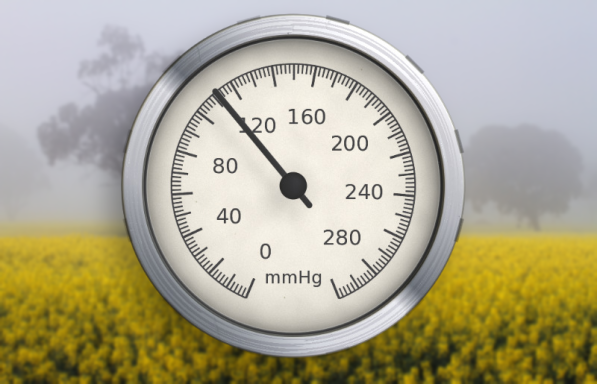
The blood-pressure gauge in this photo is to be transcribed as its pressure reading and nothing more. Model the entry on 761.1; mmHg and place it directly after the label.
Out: 112; mmHg
